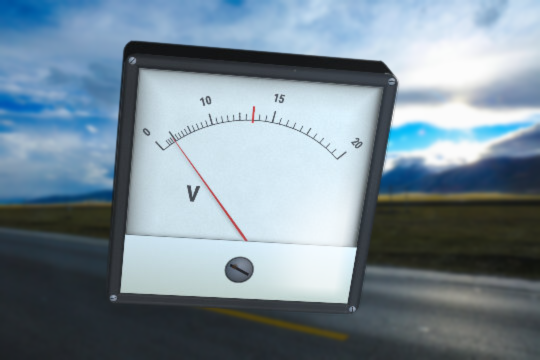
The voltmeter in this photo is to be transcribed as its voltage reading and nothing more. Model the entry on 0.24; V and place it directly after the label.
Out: 5; V
